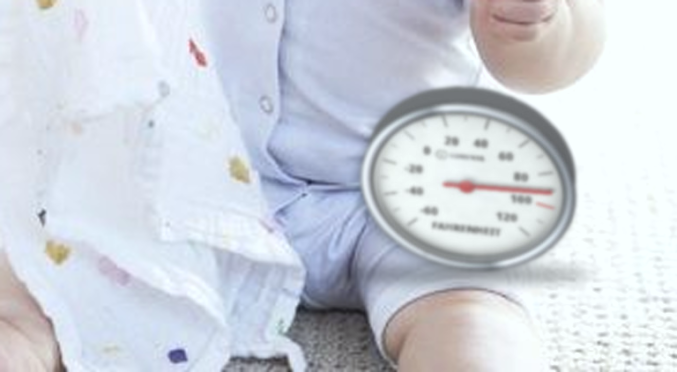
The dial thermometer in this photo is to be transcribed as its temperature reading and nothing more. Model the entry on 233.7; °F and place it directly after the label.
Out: 90; °F
